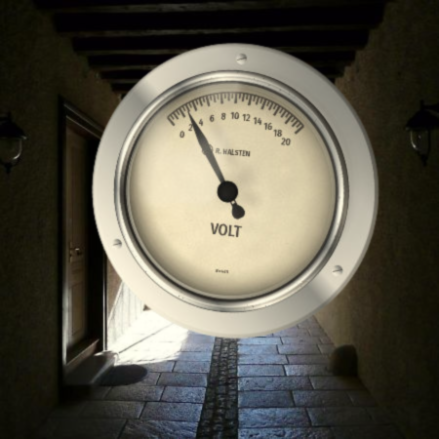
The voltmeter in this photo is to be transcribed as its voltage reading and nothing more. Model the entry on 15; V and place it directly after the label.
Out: 3; V
